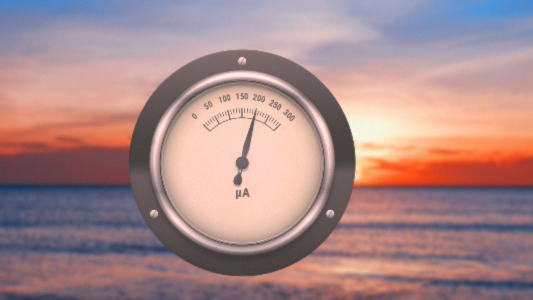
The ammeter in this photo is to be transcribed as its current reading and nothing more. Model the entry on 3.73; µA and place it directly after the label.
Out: 200; µA
